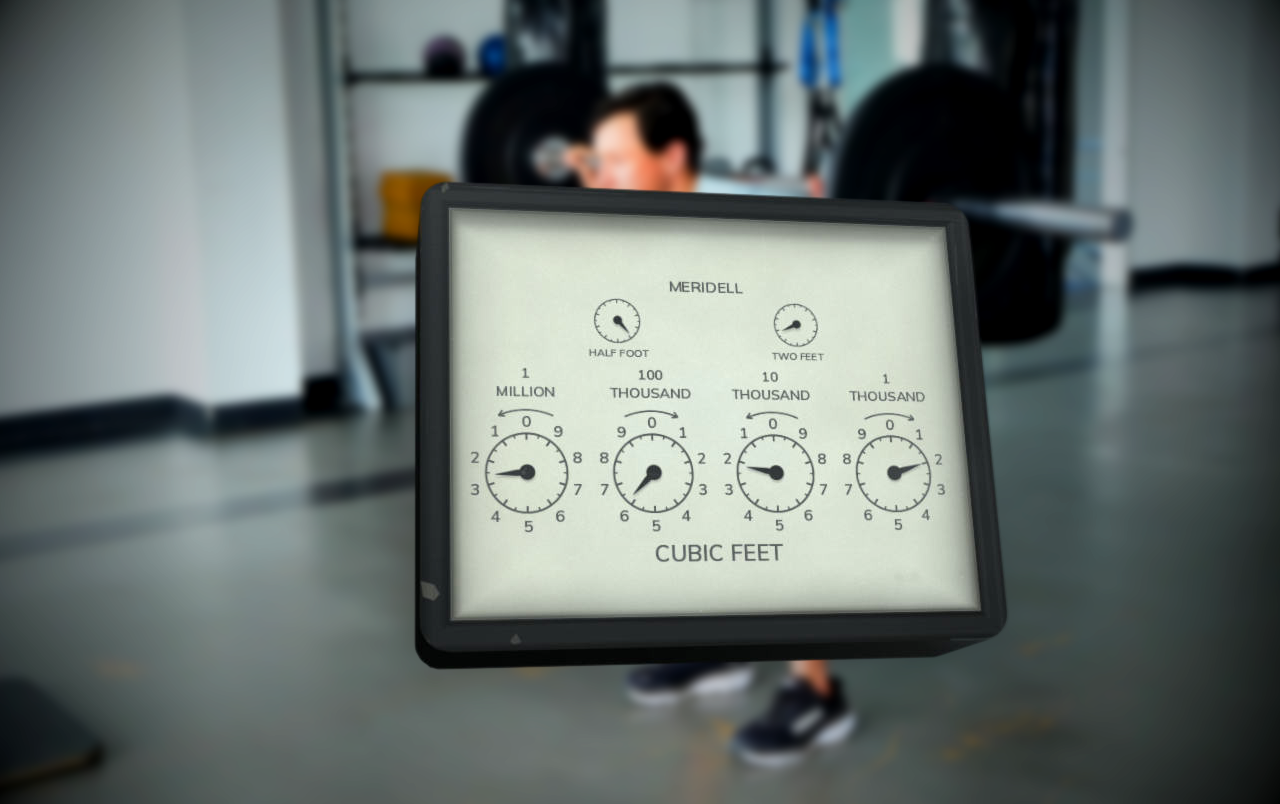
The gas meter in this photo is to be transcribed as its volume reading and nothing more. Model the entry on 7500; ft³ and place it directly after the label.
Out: 262200; ft³
